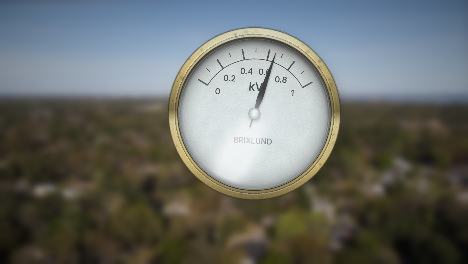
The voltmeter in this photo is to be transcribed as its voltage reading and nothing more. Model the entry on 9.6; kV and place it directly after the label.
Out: 0.65; kV
